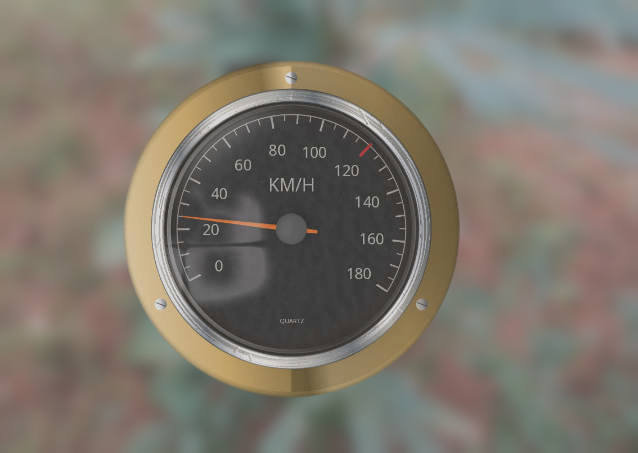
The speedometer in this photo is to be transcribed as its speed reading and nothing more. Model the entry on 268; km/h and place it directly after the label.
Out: 25; km/h
